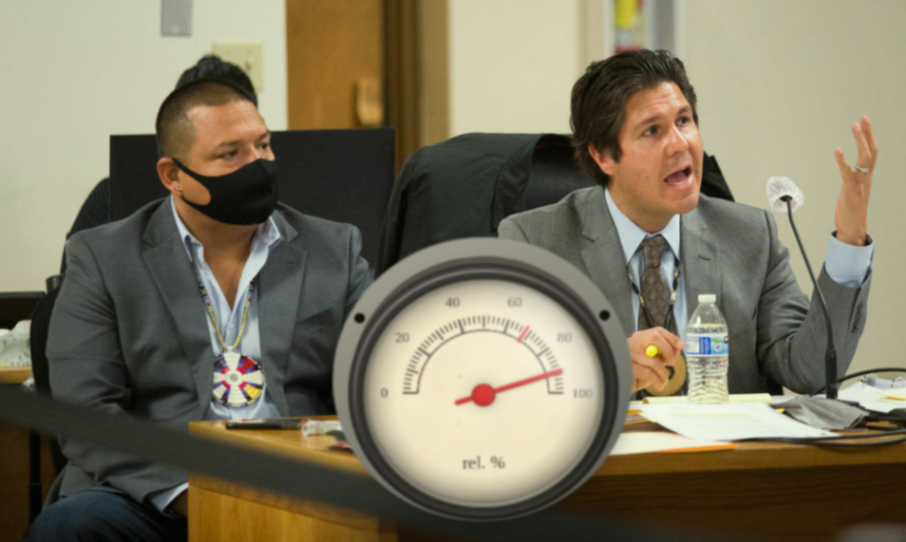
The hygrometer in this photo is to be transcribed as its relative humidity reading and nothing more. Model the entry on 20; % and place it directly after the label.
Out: 90; %
